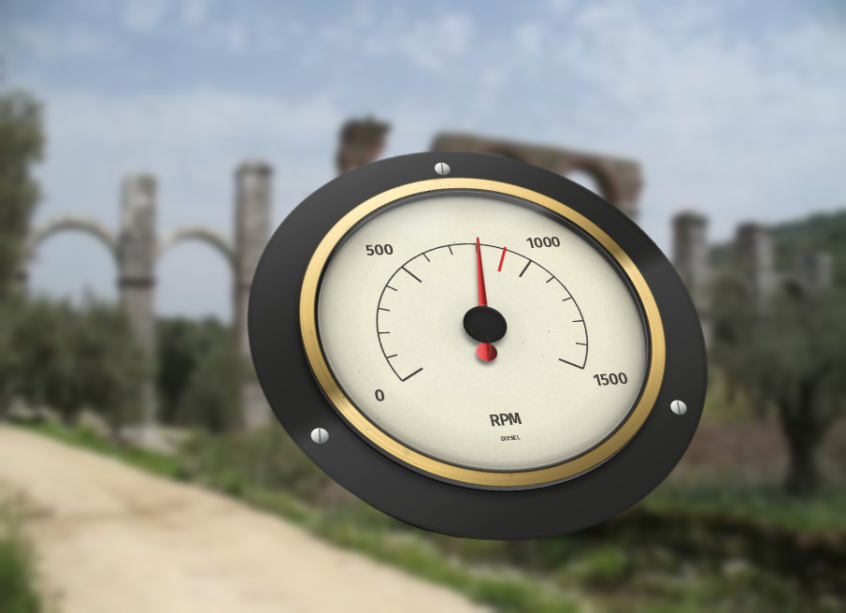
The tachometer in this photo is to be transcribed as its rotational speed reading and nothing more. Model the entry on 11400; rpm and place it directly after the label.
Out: 800; rpm
